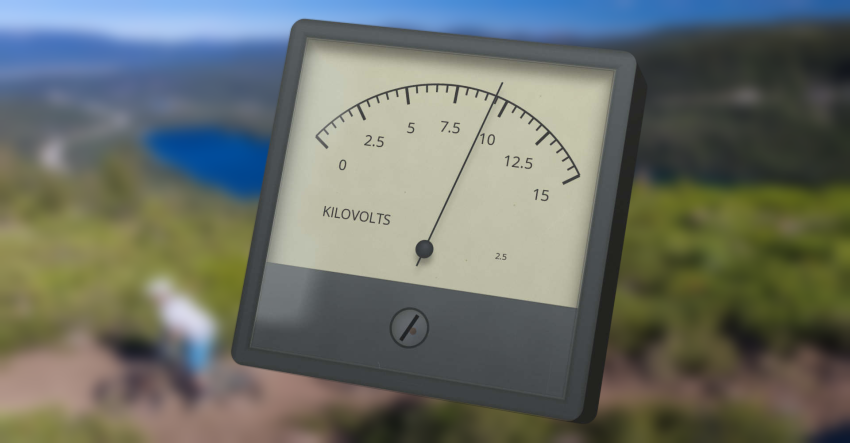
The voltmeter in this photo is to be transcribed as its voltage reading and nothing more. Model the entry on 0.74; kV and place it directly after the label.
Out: 9.5; kV
